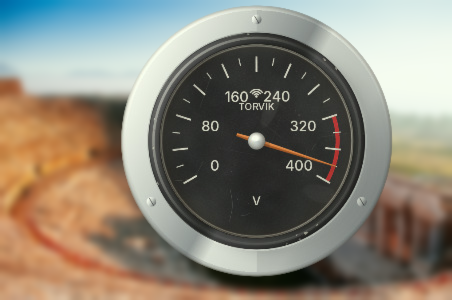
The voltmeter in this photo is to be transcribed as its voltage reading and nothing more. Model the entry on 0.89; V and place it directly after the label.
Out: 380; V
